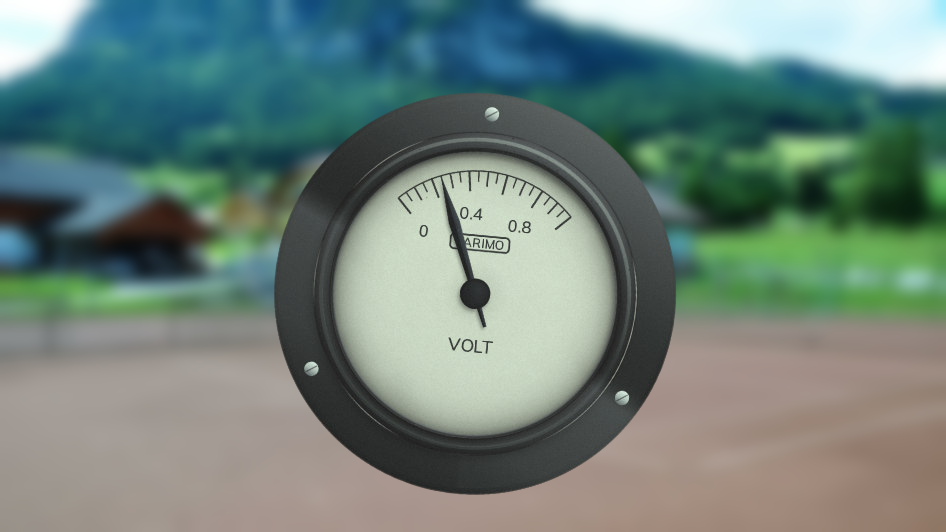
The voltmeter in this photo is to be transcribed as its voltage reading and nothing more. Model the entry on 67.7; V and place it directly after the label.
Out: 0.25; V
